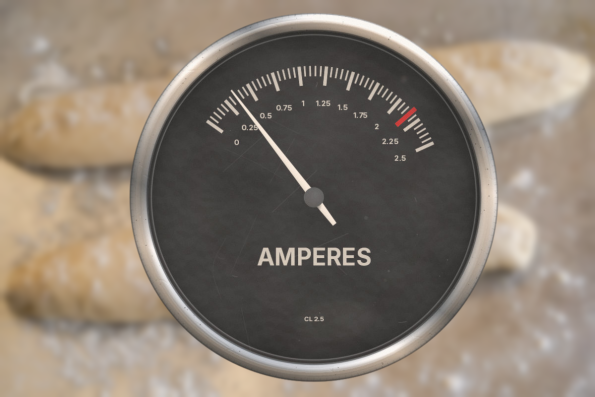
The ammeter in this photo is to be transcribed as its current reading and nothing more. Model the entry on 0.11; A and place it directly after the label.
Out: 0.35; A
